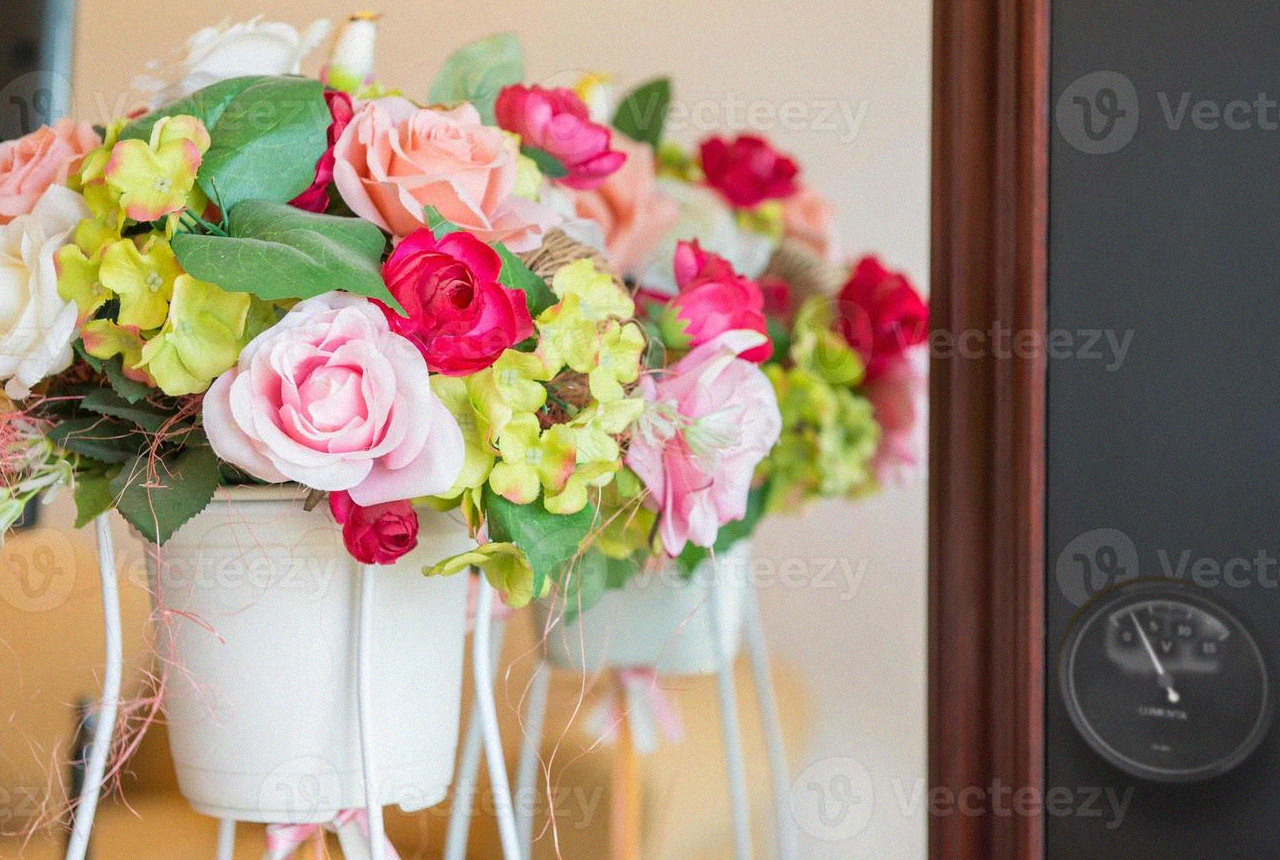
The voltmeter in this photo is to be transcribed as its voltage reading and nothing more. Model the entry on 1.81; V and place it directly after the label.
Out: 2.5; V
